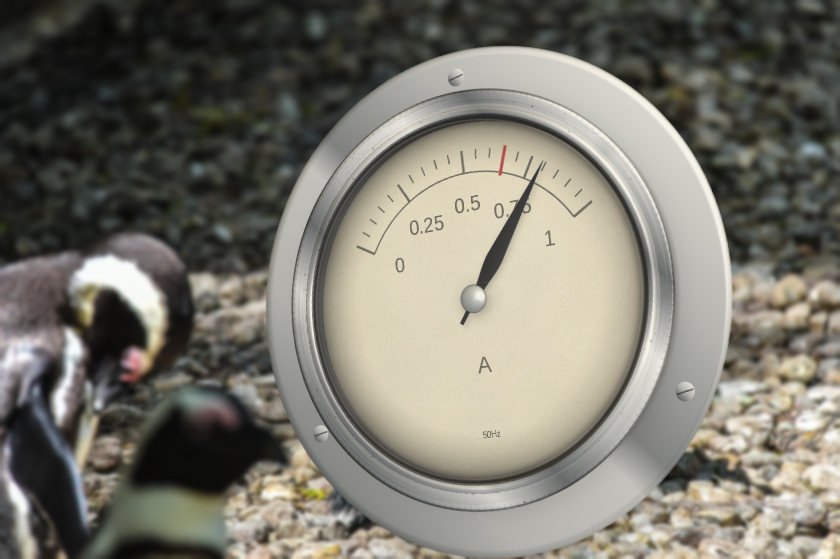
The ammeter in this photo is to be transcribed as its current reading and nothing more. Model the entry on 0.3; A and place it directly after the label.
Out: 0.8; A
